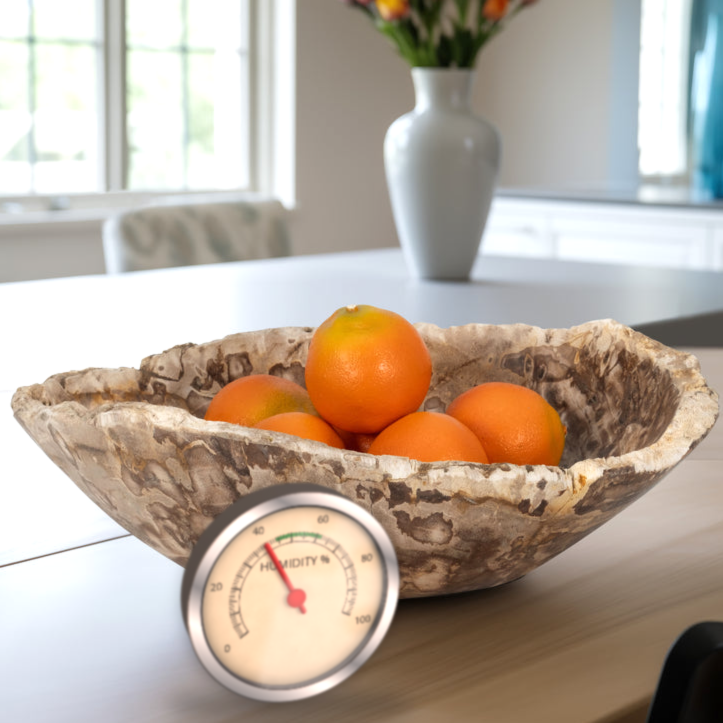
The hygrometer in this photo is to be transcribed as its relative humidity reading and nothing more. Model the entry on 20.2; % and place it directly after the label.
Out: 40; %
